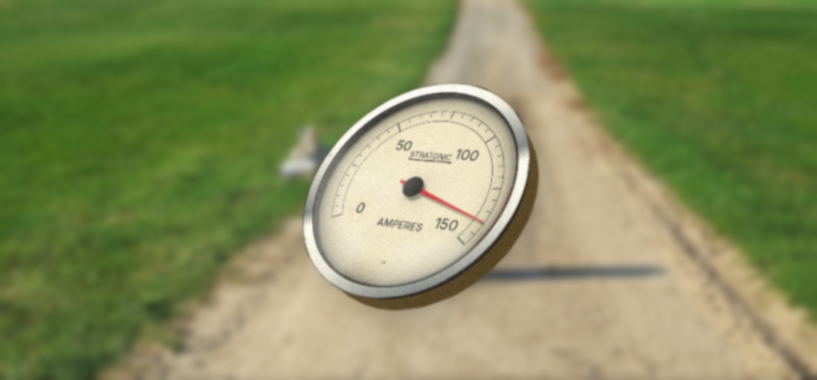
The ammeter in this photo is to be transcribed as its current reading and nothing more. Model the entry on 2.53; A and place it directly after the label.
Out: 140; A
